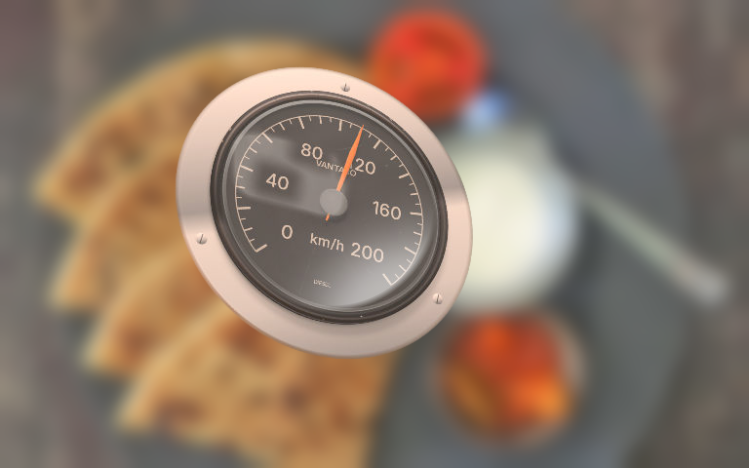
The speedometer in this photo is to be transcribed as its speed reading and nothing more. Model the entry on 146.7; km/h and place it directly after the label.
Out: 110; km/h
